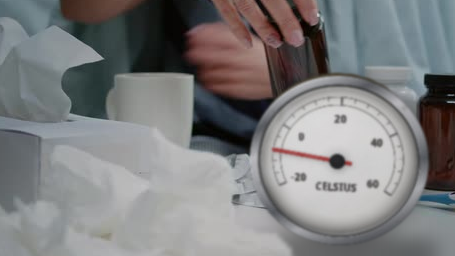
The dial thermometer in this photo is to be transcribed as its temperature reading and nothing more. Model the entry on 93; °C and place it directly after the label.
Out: -8; °C
